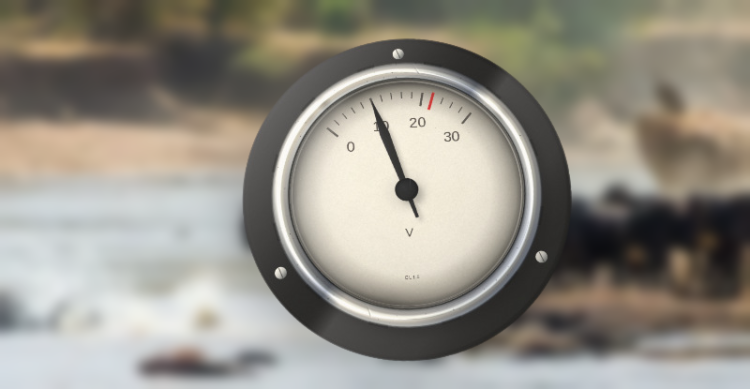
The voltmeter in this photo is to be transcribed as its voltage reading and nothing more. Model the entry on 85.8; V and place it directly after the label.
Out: 10; V
